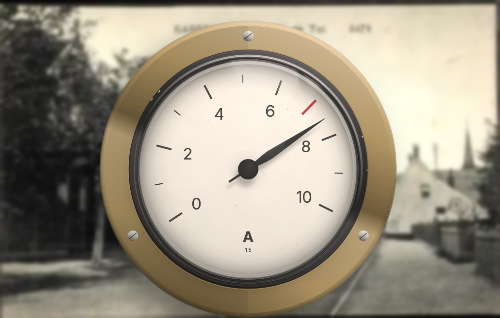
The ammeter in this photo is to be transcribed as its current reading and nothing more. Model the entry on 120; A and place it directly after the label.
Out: 7.5; A
